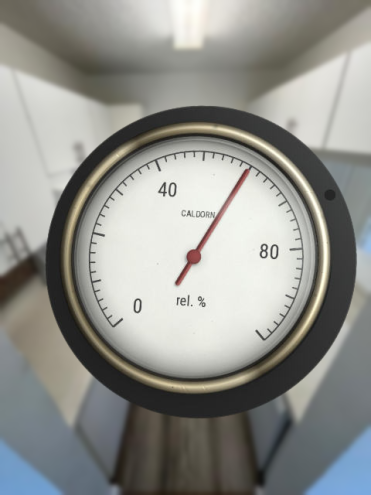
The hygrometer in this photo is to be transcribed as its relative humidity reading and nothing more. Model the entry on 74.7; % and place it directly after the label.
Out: 60; %
